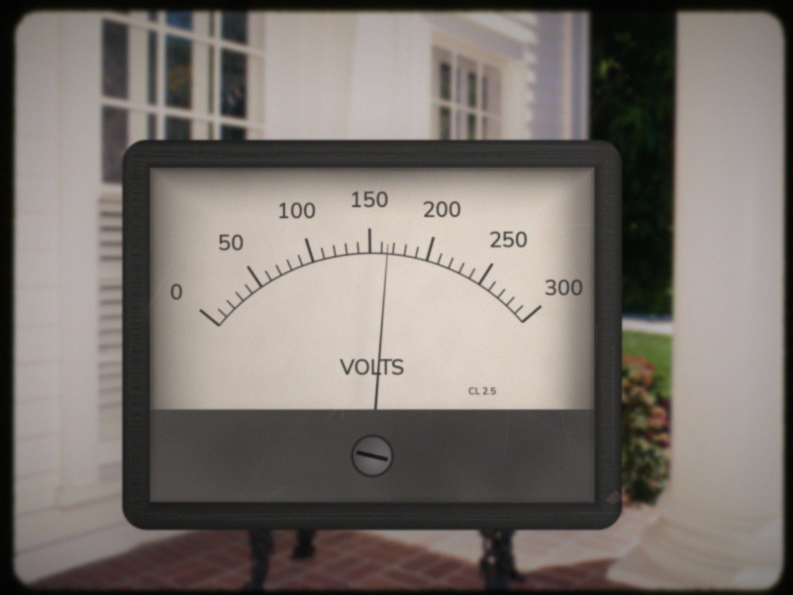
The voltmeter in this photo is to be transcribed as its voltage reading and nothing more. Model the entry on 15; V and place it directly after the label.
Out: 165; V
